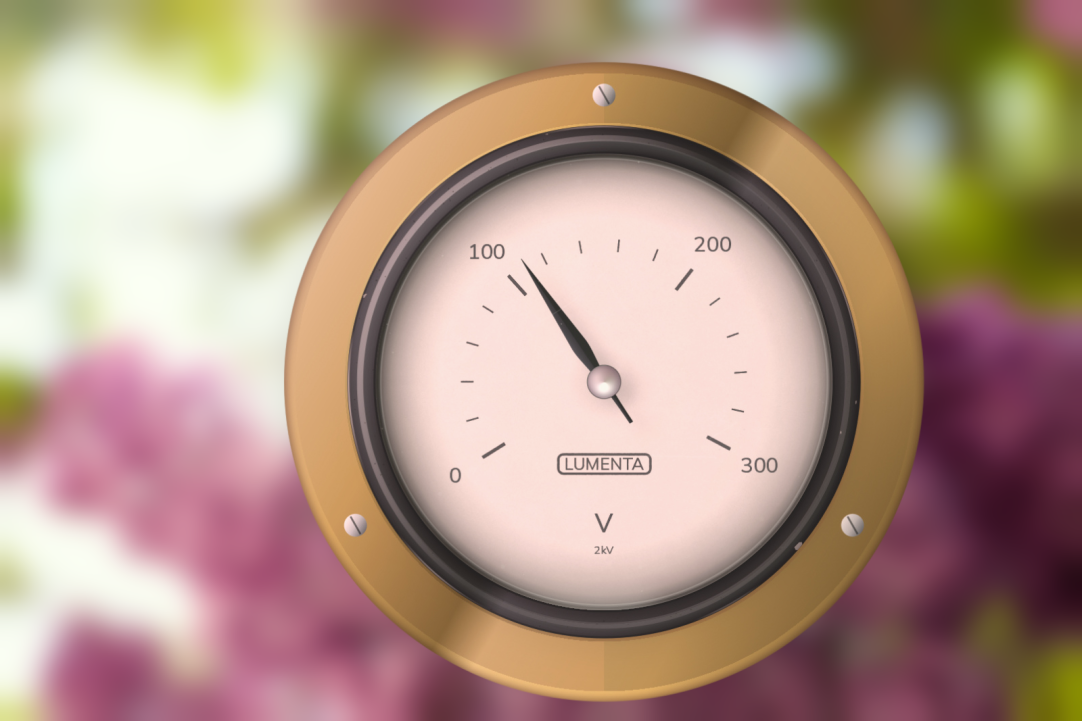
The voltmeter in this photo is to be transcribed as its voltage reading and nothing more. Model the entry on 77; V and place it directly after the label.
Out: 110; V
